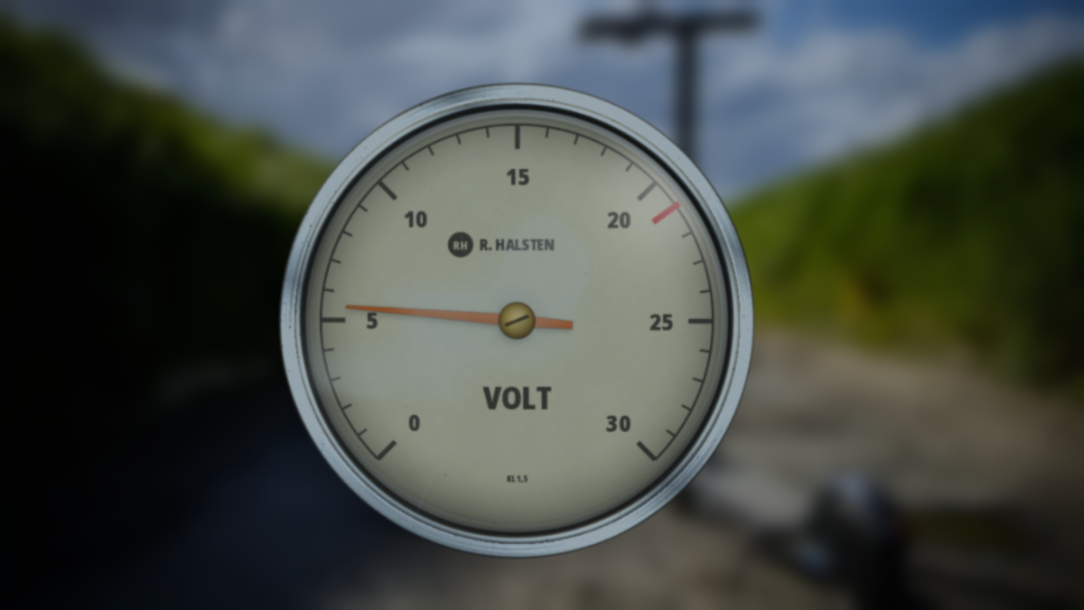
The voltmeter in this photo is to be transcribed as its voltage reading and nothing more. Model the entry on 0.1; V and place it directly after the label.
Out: 5.5; V
